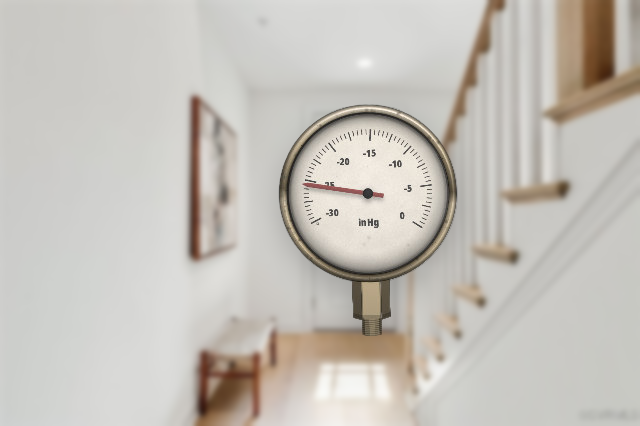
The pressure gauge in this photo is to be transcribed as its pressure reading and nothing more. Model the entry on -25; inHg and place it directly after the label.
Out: -25.5; inHg
